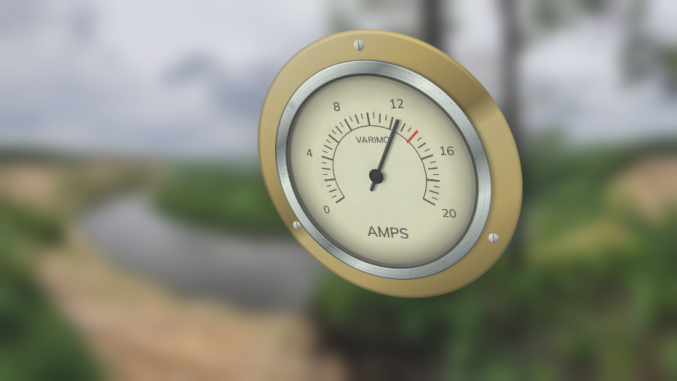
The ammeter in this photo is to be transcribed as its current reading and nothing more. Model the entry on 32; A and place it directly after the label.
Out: 12.5; A
